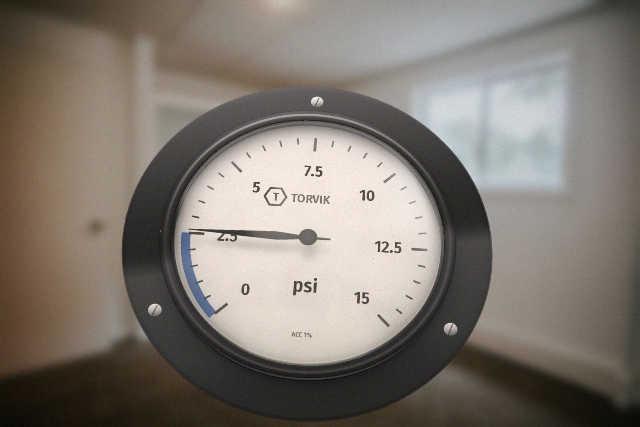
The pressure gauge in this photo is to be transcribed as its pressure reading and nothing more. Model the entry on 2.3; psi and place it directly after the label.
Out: 2.5; psi
